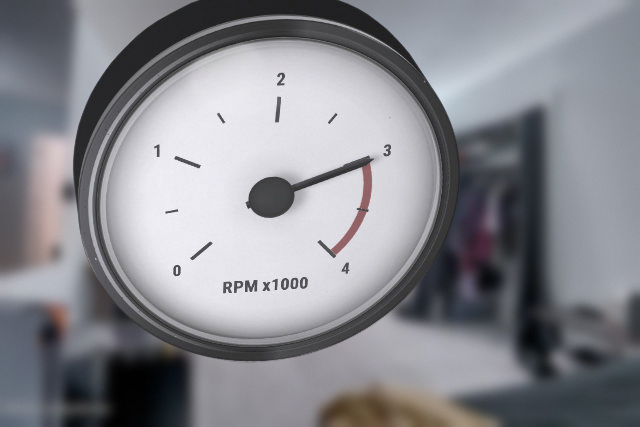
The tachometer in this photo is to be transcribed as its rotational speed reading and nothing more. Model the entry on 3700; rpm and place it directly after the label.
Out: 3000; rpm
